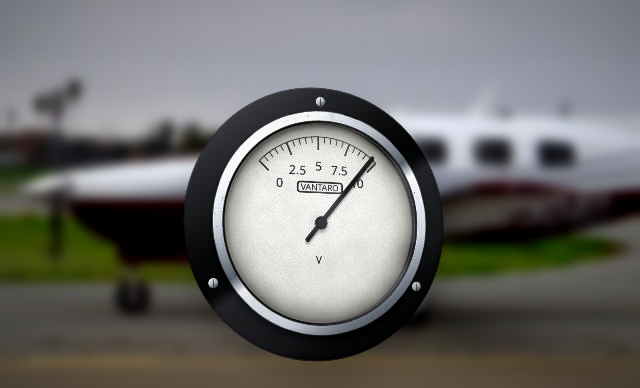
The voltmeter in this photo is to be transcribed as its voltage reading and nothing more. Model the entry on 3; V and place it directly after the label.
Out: 9.5; V
